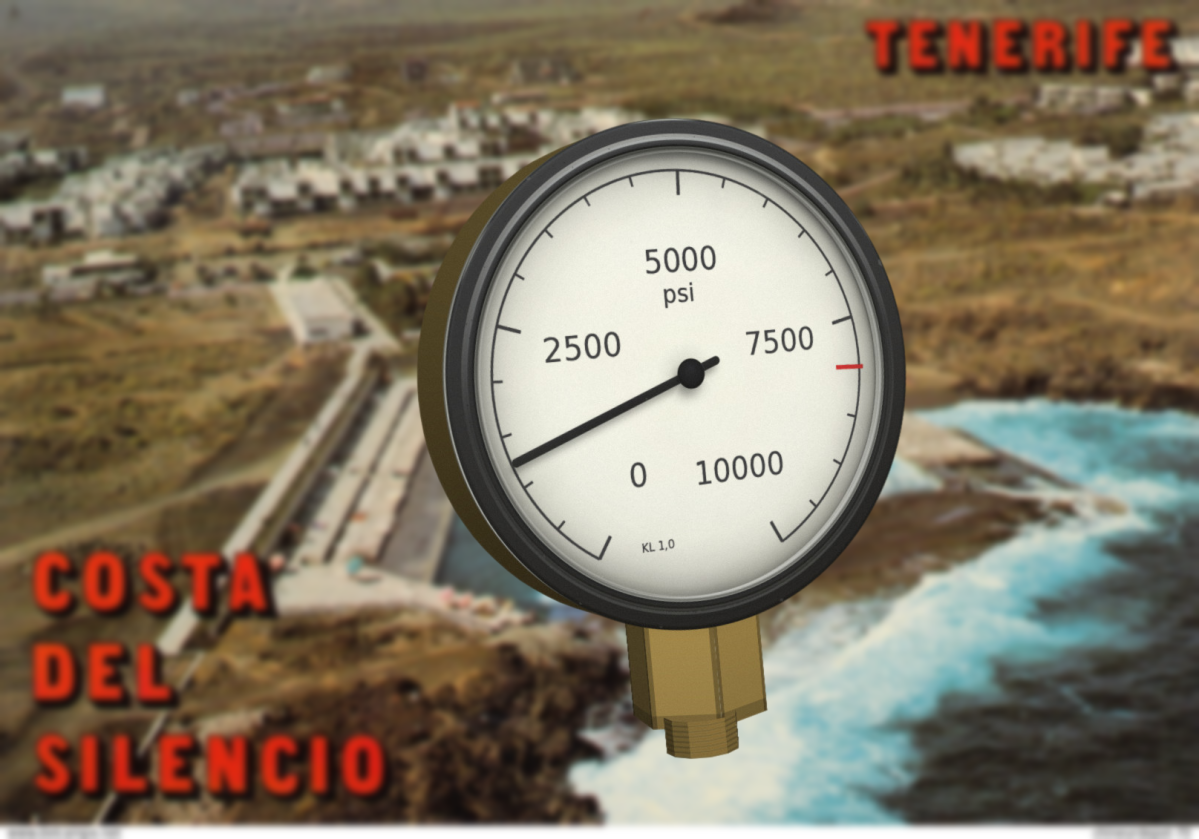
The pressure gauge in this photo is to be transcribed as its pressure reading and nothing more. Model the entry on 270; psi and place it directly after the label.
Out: 1250; psi
